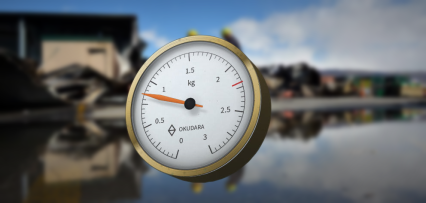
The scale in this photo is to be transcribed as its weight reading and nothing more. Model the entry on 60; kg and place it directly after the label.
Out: 0.85; kg
